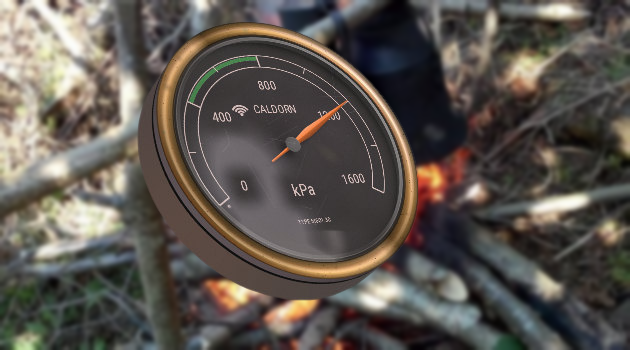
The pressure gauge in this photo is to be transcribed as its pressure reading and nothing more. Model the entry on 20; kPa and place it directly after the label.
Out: 1200; kPa
